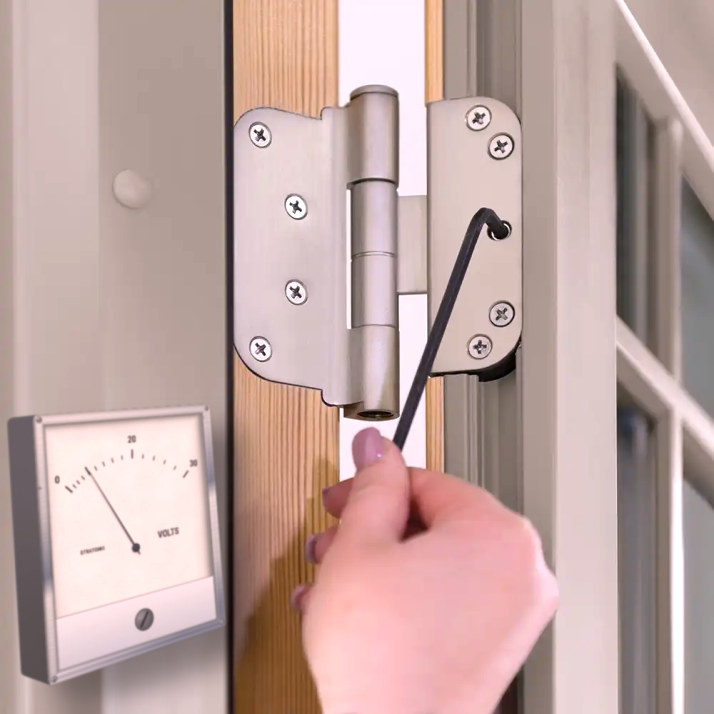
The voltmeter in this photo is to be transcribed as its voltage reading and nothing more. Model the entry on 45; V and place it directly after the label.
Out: 10; V
